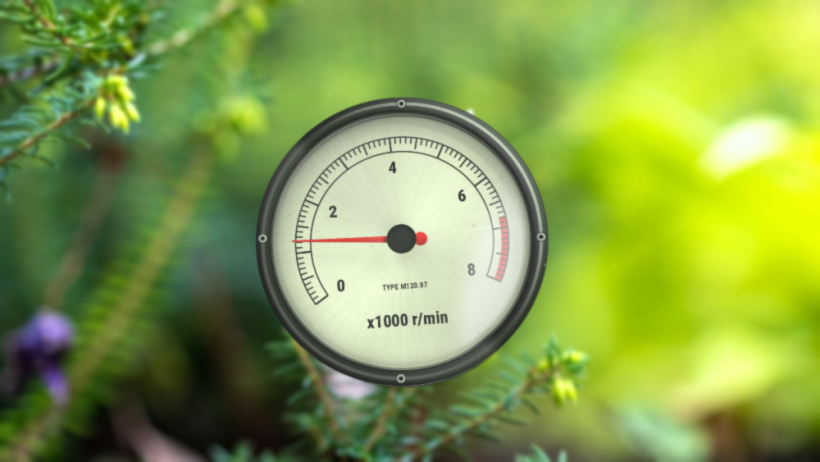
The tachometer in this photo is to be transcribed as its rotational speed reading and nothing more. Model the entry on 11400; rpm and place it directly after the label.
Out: 1200; rpm
